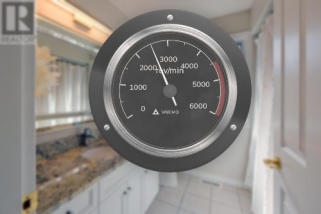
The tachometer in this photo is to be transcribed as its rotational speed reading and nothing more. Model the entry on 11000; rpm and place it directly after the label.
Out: 2500; rpm
